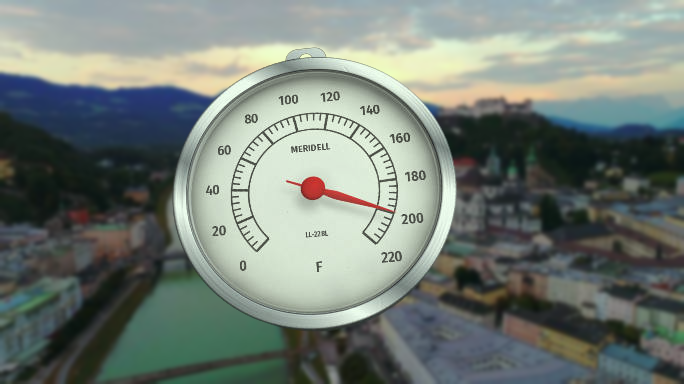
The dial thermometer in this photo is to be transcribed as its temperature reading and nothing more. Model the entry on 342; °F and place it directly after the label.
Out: 200; °F
